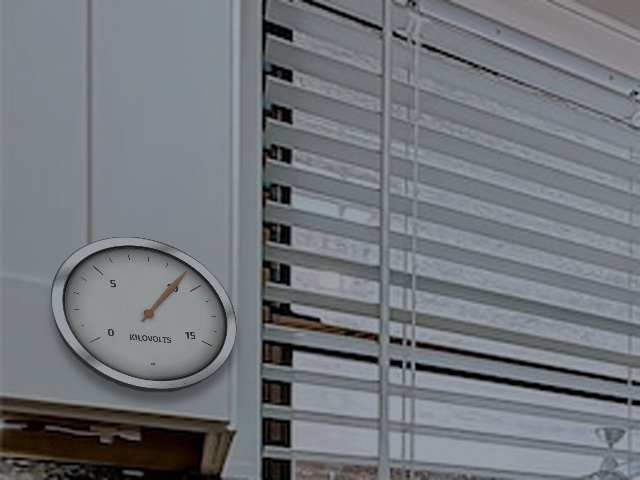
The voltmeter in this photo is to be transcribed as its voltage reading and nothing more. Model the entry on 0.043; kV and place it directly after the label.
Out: 10; kV
